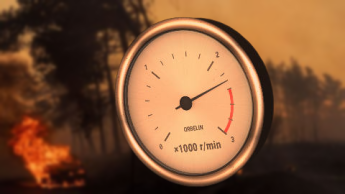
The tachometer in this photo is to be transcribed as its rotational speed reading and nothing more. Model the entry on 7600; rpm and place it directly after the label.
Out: 2300; rpm
